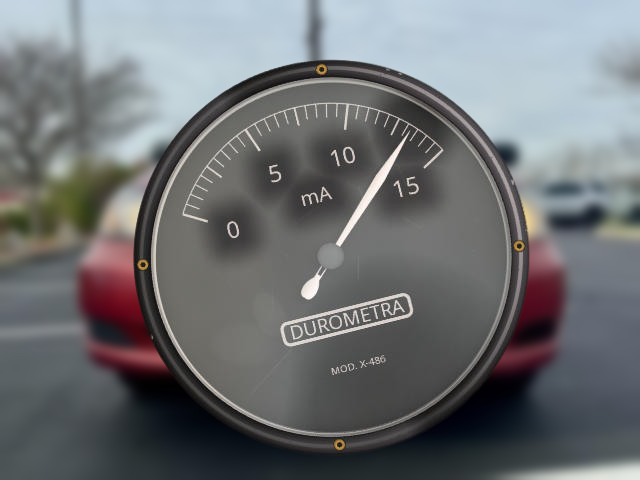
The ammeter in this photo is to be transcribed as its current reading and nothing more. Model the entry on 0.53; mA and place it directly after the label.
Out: 13.25; mA
